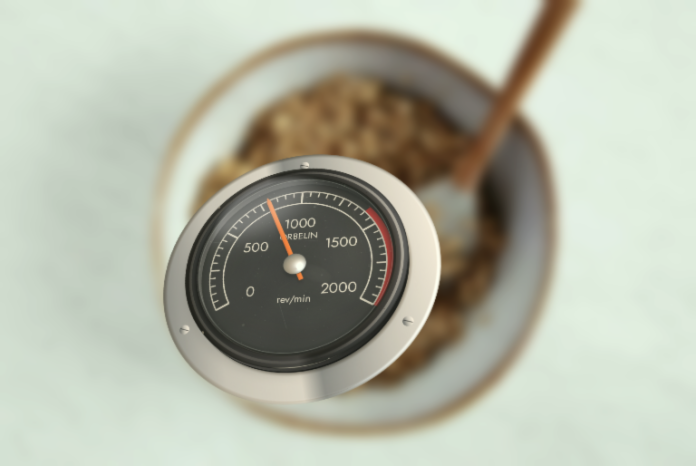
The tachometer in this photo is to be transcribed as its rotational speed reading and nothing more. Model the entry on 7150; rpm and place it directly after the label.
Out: 800; rpm
